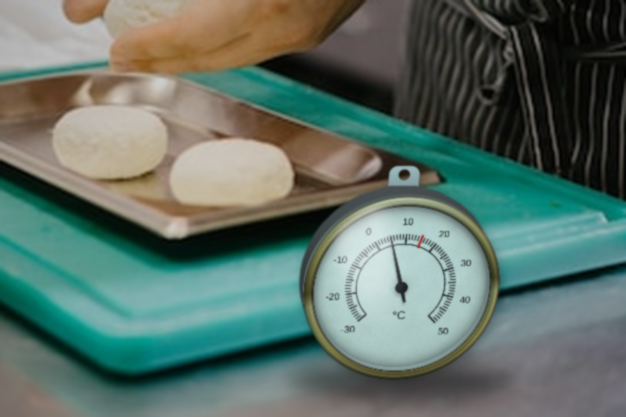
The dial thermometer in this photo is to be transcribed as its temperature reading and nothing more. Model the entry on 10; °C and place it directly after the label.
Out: 5; °C
